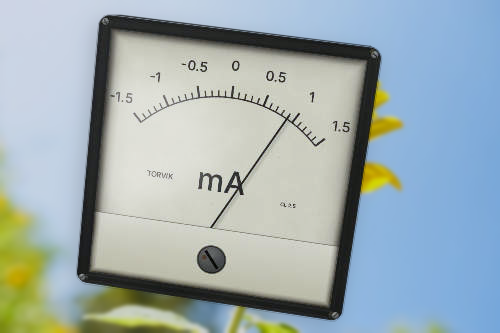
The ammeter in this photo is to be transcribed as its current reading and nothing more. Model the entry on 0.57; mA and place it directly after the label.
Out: 0.9; mA
